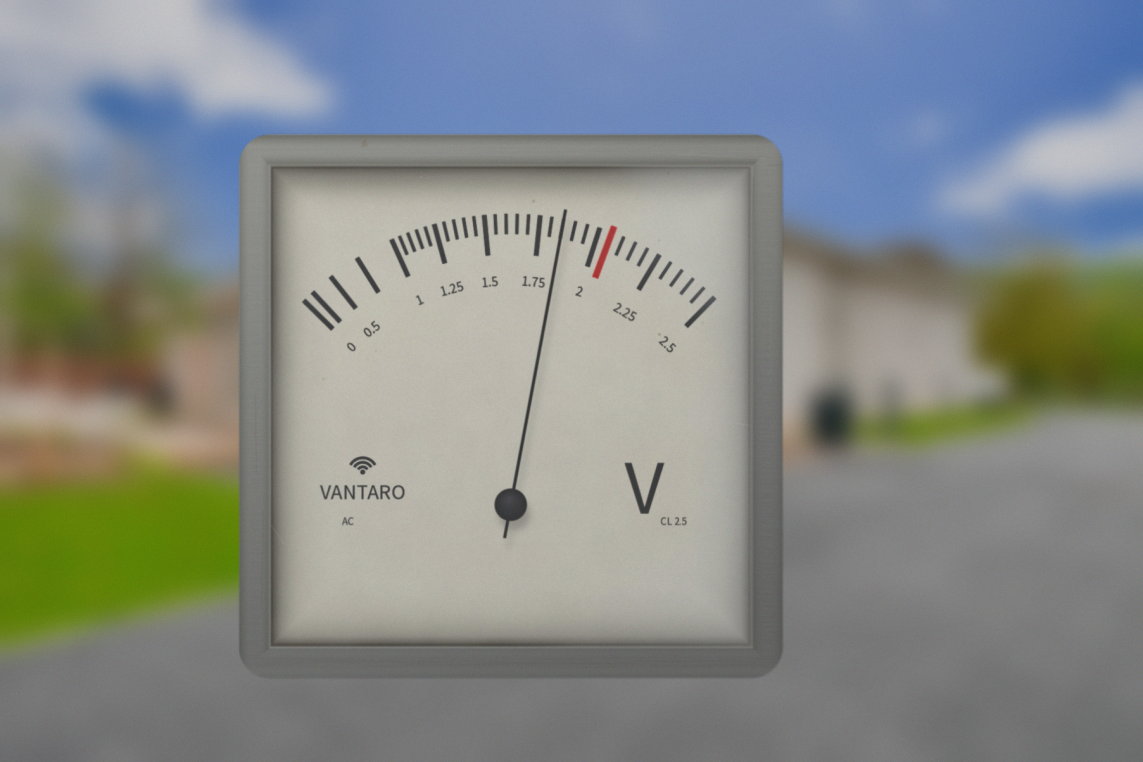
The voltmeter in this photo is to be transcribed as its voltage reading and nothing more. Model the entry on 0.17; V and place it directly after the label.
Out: 1.85; V
